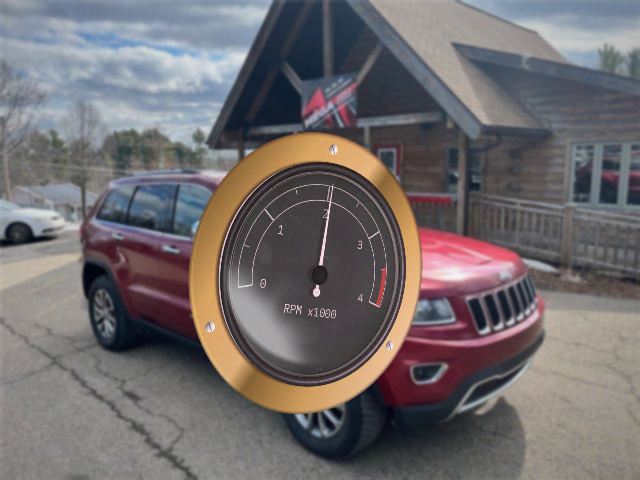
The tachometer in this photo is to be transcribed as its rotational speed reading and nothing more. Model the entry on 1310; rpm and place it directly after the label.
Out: 2000; rpm
